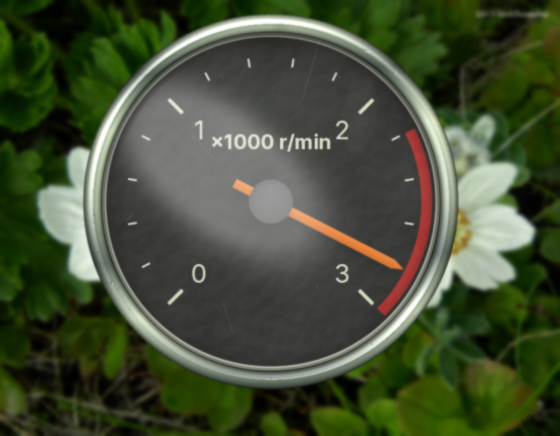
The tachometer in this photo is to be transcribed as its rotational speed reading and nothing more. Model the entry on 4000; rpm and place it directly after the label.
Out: 2800; rpm
